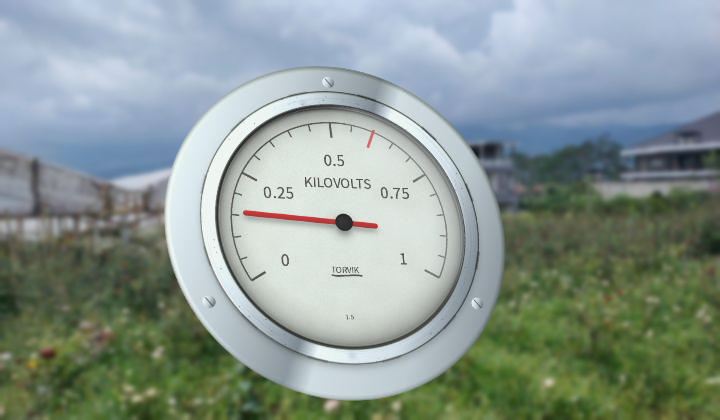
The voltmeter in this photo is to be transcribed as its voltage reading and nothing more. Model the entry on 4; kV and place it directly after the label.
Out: 0.15; kV
